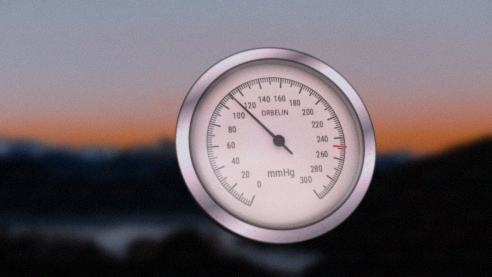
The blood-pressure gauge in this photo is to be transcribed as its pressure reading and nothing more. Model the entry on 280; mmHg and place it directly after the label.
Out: 110; mmHg
